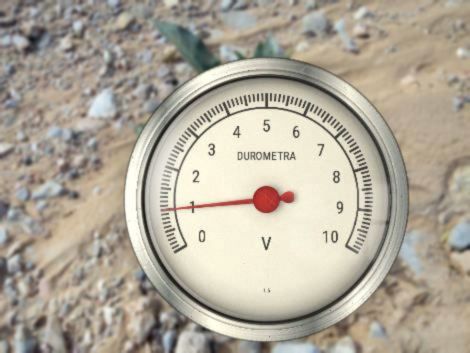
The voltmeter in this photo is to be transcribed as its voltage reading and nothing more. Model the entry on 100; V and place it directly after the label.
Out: 1; V
